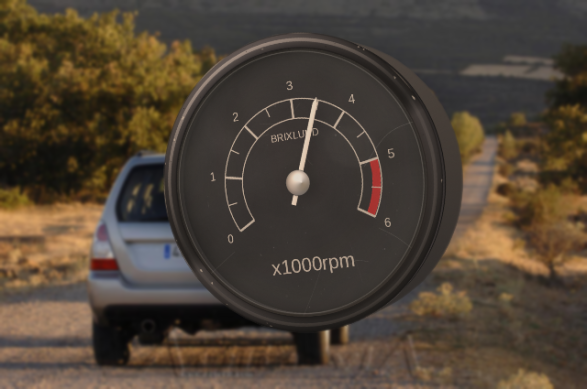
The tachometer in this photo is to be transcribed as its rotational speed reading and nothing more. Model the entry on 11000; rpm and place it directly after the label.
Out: 3500; rpm
